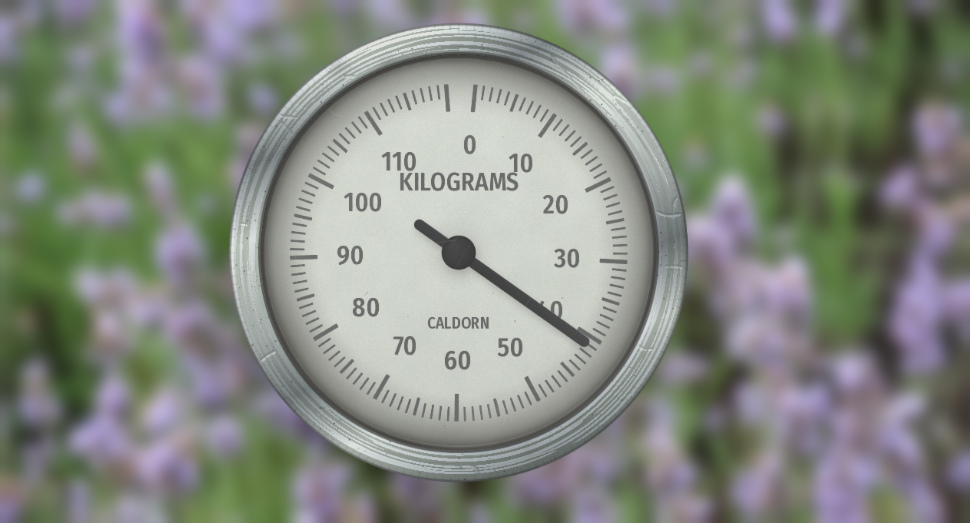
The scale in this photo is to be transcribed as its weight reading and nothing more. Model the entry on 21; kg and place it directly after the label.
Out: 41; kg
